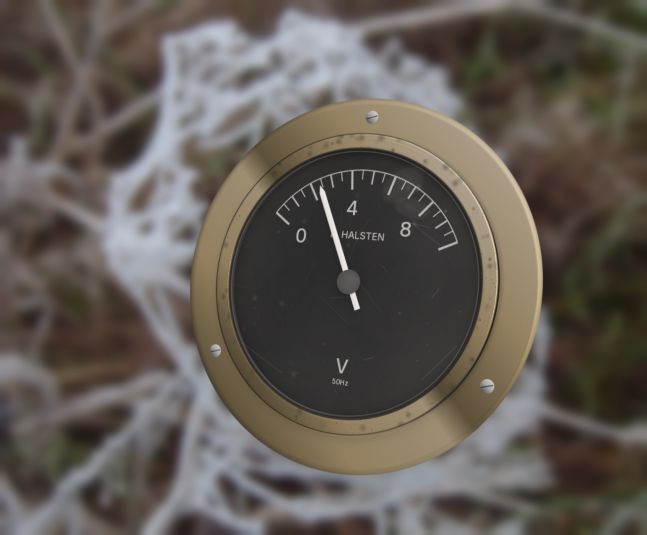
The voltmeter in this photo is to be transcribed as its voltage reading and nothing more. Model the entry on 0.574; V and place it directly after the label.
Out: 2.5; V
